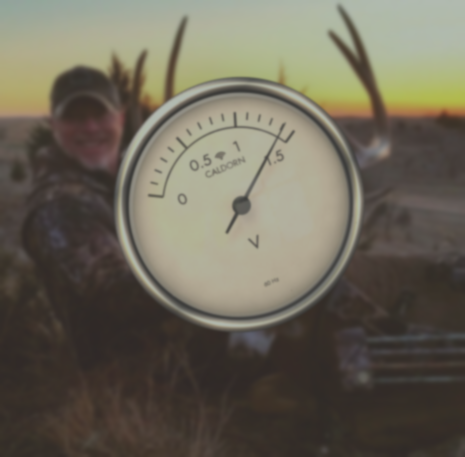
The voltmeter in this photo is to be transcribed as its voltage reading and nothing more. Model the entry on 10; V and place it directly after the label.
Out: 1.4; V
